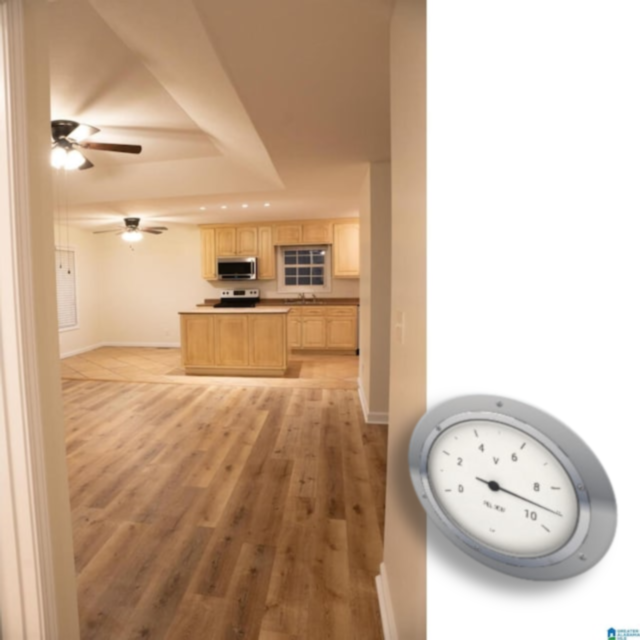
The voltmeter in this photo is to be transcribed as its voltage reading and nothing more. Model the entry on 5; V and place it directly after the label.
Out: 9; V
